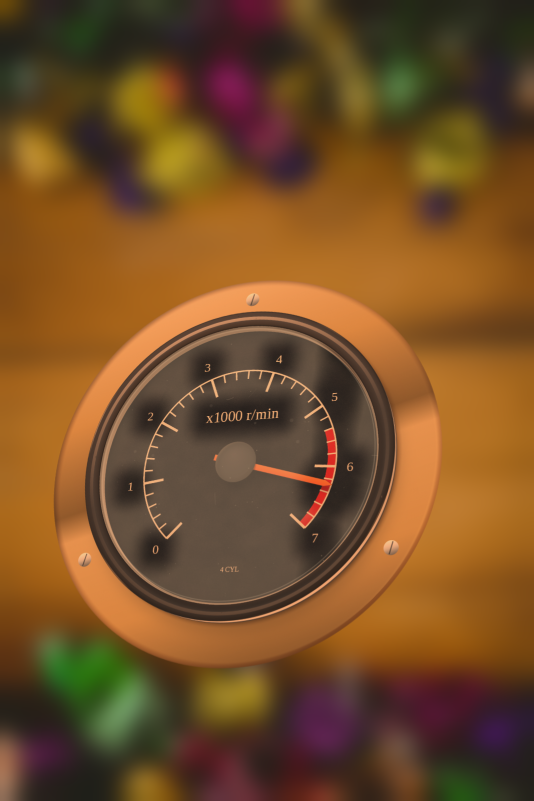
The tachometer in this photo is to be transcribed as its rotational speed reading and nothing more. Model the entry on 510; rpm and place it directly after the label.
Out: 6300; rpm
